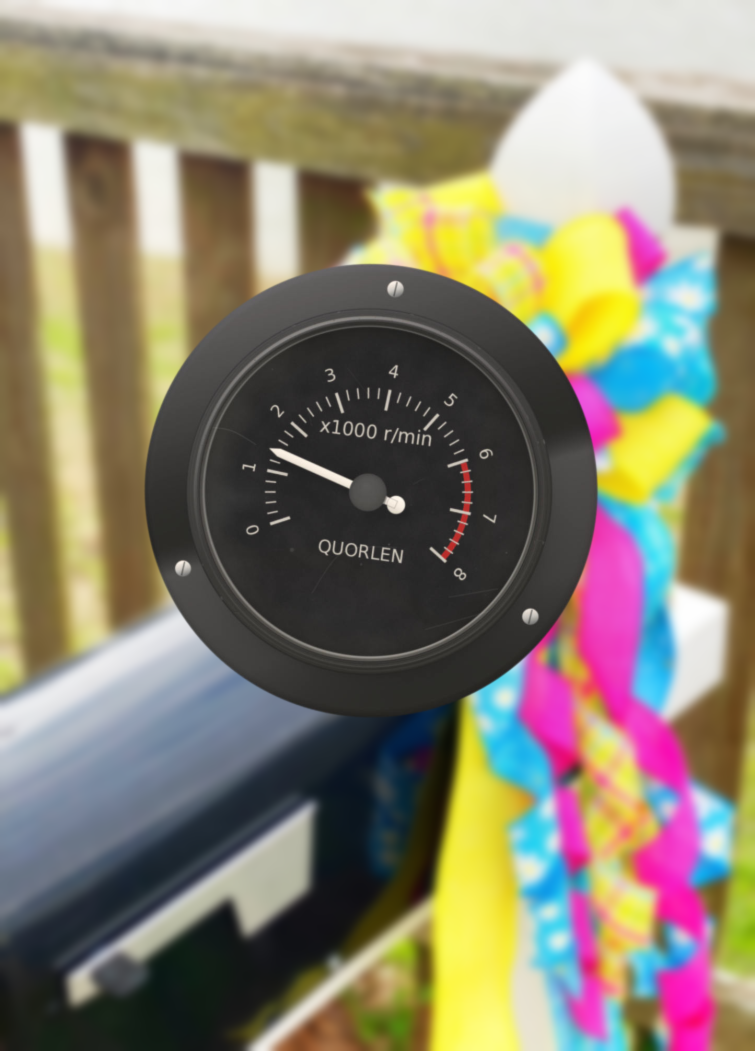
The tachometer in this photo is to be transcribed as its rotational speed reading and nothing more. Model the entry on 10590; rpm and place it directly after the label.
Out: 1400; rpm
